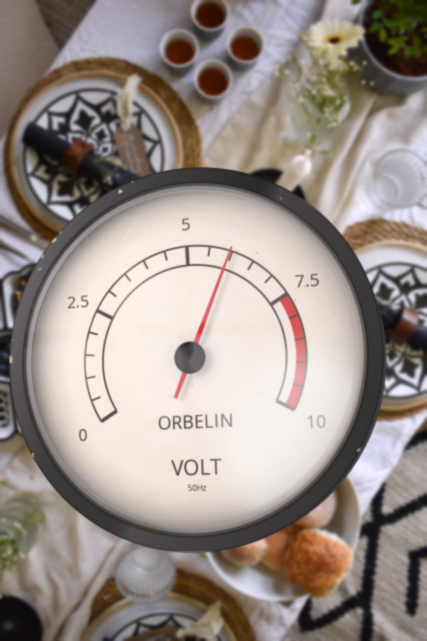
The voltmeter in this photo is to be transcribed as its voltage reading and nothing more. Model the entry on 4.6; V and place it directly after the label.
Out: 6; V
